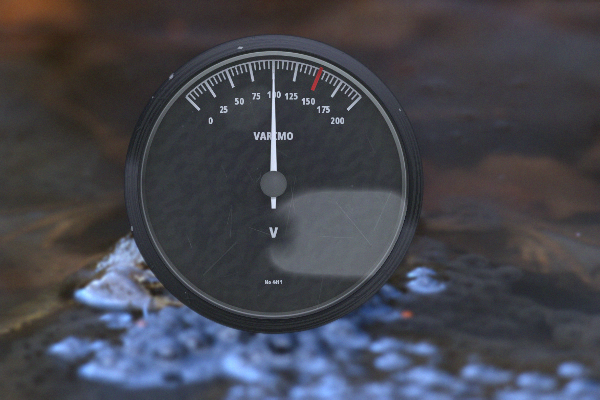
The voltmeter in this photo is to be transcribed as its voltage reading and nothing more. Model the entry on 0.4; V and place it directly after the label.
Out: 100; V
